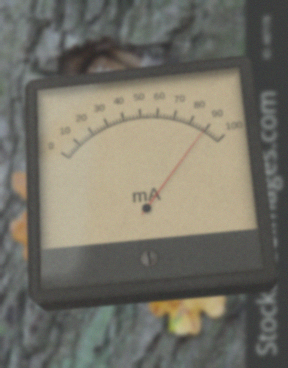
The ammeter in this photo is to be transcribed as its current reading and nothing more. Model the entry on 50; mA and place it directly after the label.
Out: 90; mA
